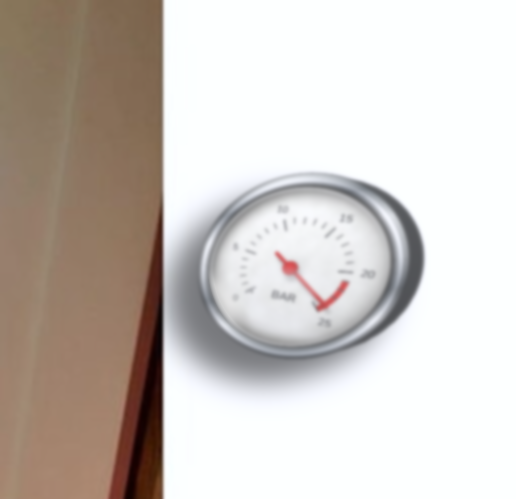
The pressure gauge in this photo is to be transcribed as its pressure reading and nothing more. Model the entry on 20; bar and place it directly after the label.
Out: 24; bar
